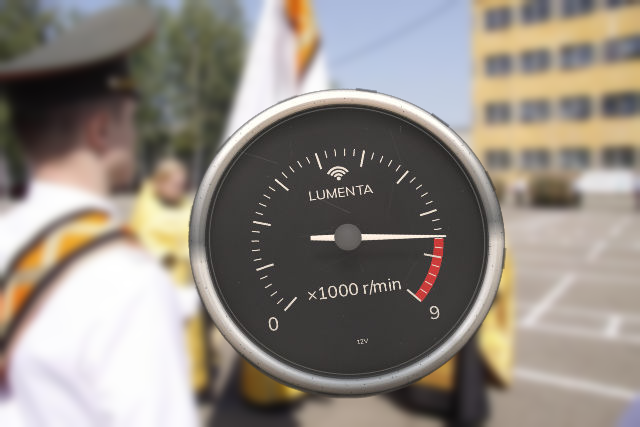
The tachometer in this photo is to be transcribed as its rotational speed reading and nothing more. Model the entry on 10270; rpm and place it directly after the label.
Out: 7600; rpm
